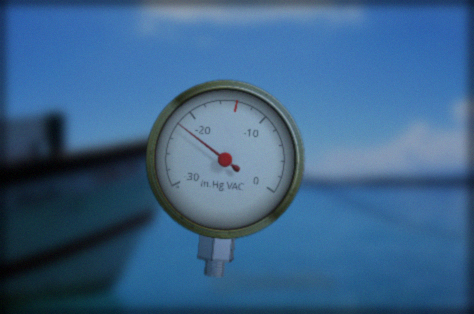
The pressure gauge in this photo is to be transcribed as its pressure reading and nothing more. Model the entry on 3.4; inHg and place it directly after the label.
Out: -22; inHg
